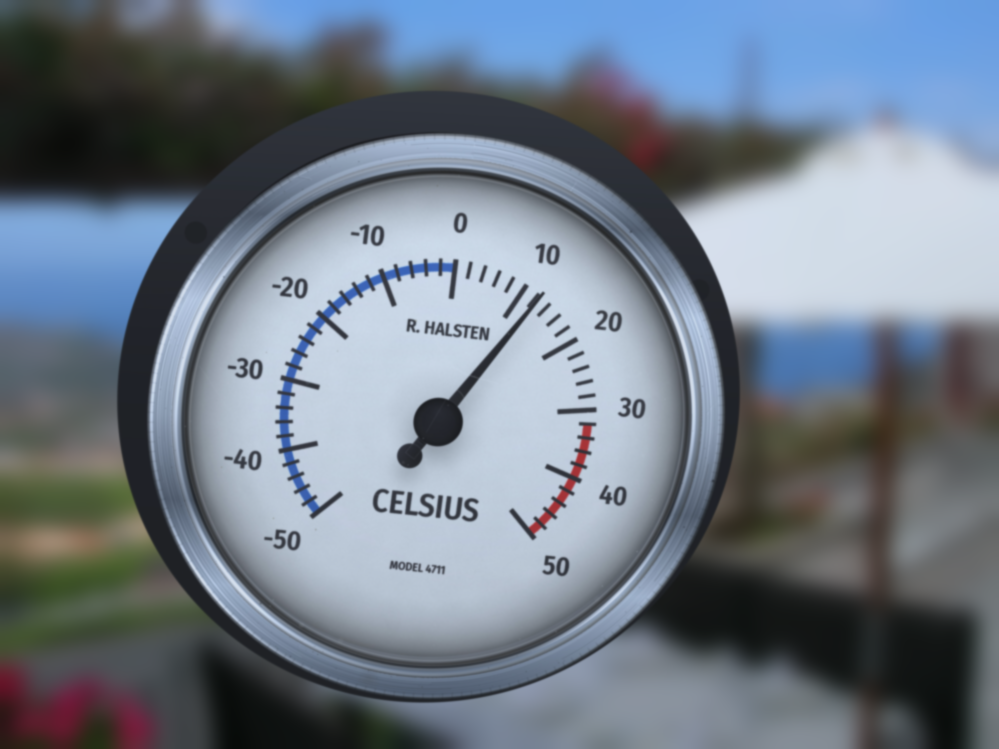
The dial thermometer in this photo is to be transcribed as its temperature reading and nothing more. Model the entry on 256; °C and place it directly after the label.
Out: 12; °C
